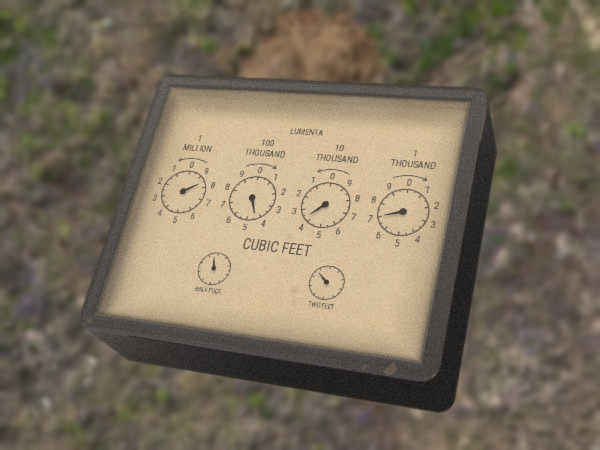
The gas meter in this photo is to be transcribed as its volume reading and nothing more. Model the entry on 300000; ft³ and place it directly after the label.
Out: 843700; ft³
